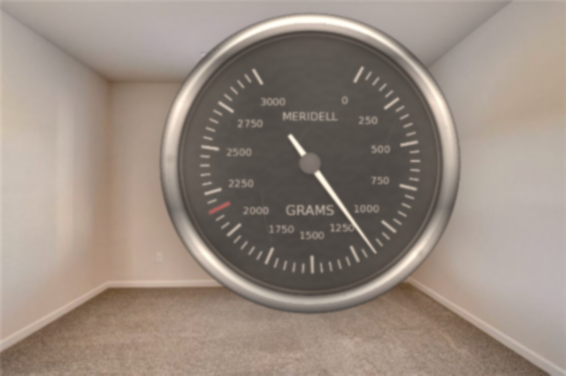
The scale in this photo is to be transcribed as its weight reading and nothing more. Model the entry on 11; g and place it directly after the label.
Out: 1150; g
